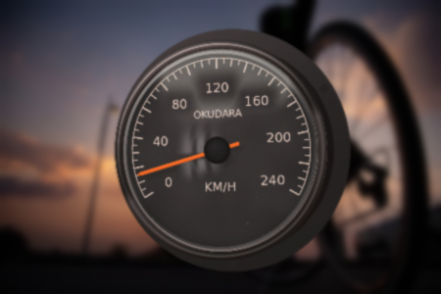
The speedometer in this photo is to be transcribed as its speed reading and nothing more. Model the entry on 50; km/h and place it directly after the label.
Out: 15; km/h
